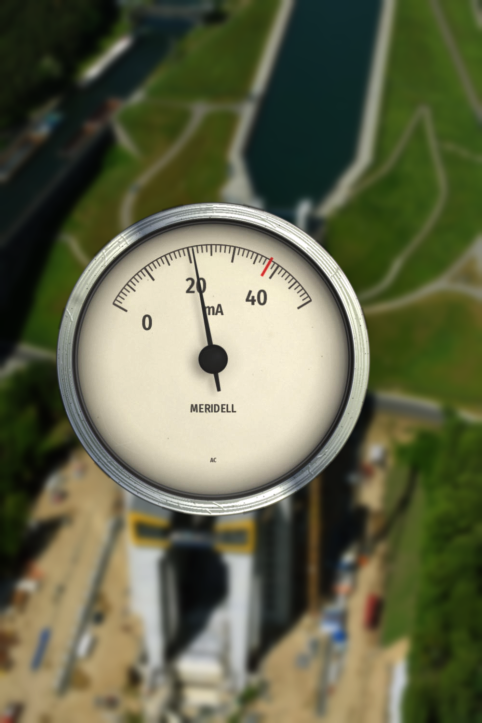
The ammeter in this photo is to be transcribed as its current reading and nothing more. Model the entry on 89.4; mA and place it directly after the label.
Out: 21; mA
